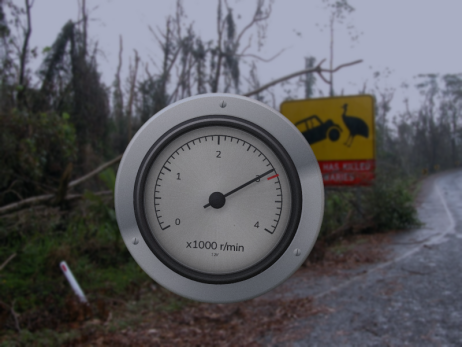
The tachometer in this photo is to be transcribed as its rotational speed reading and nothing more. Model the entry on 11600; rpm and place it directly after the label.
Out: 3000; rpm
